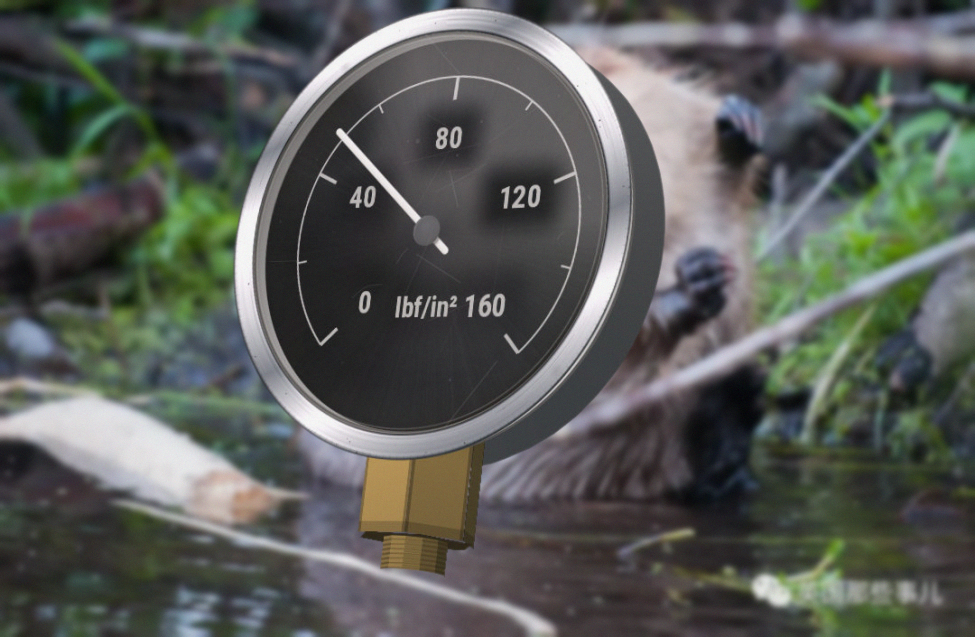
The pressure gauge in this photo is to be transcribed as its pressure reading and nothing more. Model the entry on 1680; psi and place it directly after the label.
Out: 50; psi
